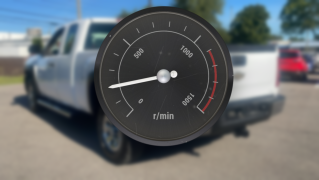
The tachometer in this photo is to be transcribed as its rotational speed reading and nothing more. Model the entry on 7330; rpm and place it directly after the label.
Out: 200; rpm
